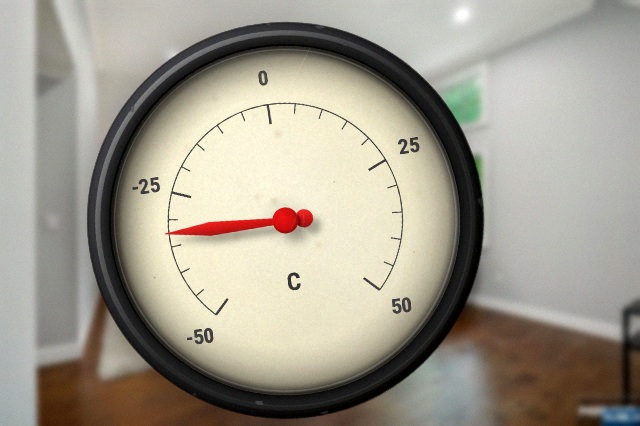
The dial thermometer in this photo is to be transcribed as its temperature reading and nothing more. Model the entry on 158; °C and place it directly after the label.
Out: -32.5; °C
